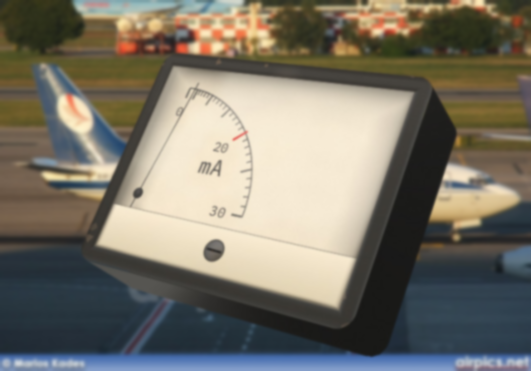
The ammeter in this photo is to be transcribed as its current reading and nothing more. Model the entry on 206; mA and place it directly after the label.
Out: 5; mA
